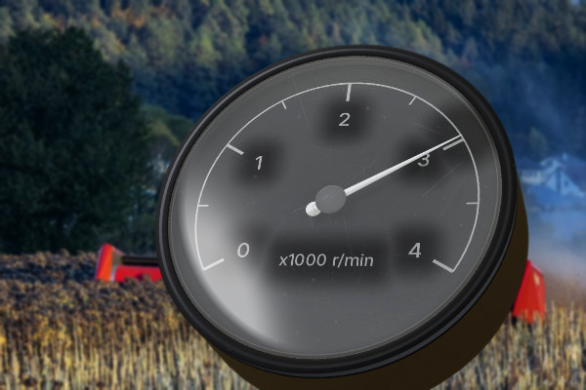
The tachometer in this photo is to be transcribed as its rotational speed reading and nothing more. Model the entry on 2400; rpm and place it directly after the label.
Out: 3000; rpm
